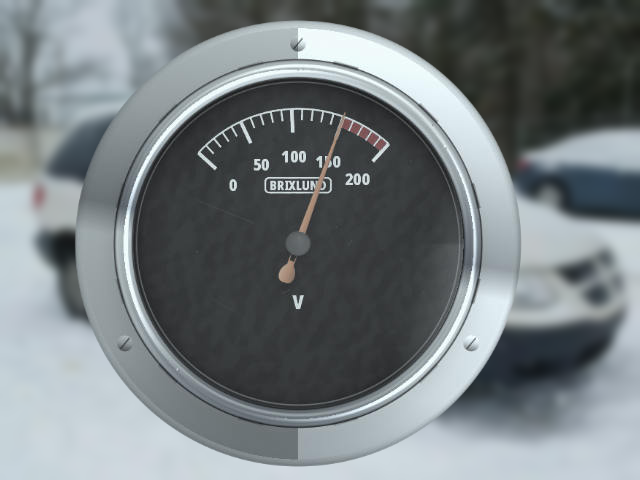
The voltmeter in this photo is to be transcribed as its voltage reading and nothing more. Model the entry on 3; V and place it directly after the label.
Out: 150; V
